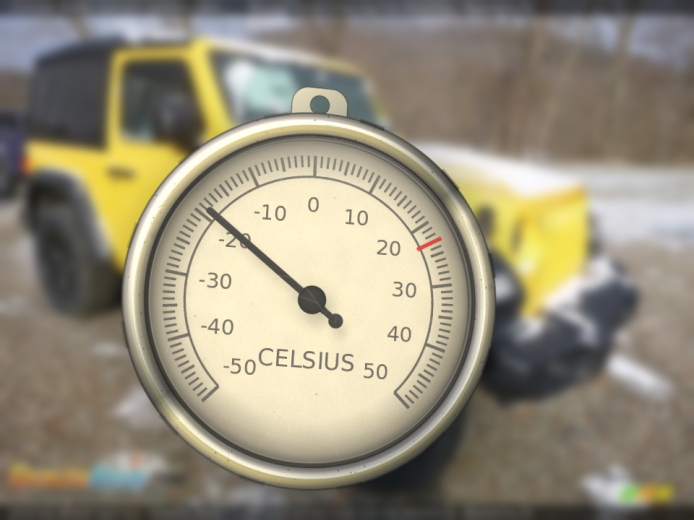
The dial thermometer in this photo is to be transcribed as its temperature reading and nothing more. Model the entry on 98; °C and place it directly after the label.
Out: -19; °C
